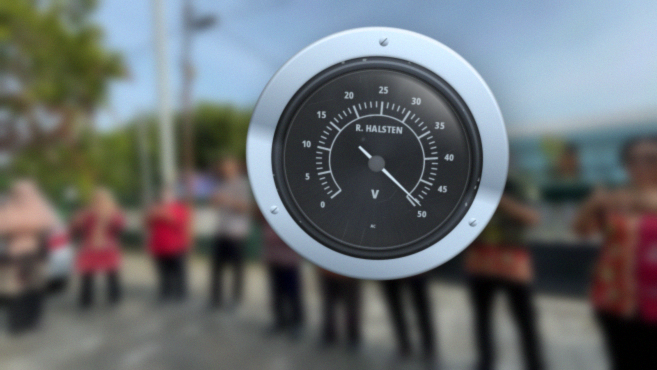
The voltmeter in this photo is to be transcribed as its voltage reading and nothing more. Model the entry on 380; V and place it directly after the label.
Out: 49; V
